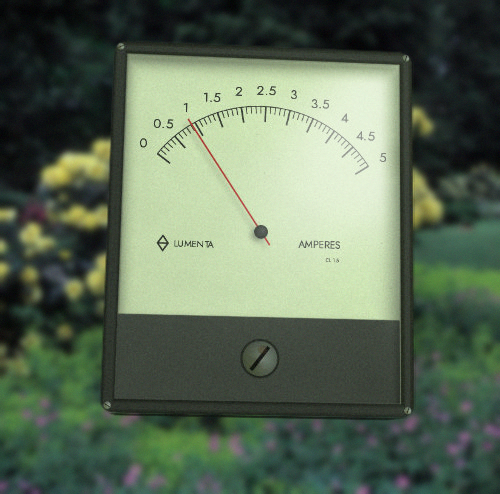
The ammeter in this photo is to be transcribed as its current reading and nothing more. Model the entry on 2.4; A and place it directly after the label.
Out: 0.9; A
